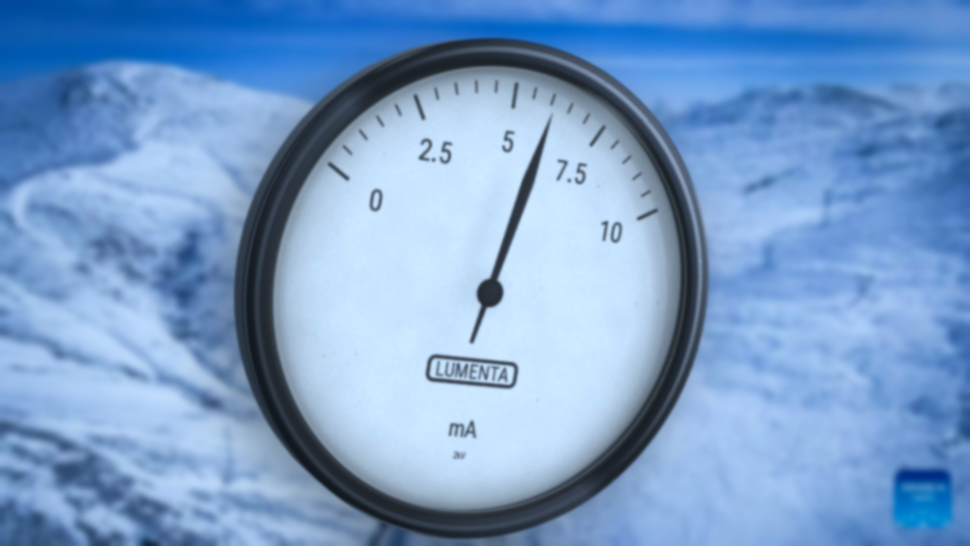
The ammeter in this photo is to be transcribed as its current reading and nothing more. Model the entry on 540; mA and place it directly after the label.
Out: 6; mA
